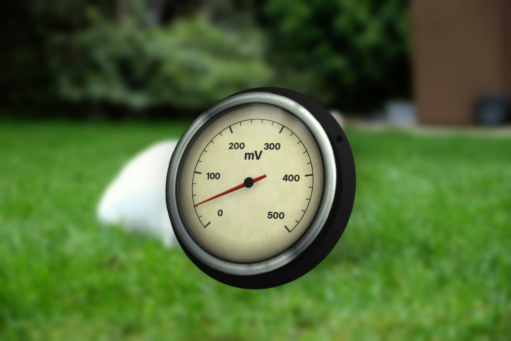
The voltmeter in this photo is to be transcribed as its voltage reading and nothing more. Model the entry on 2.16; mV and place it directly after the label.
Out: 40; mV
